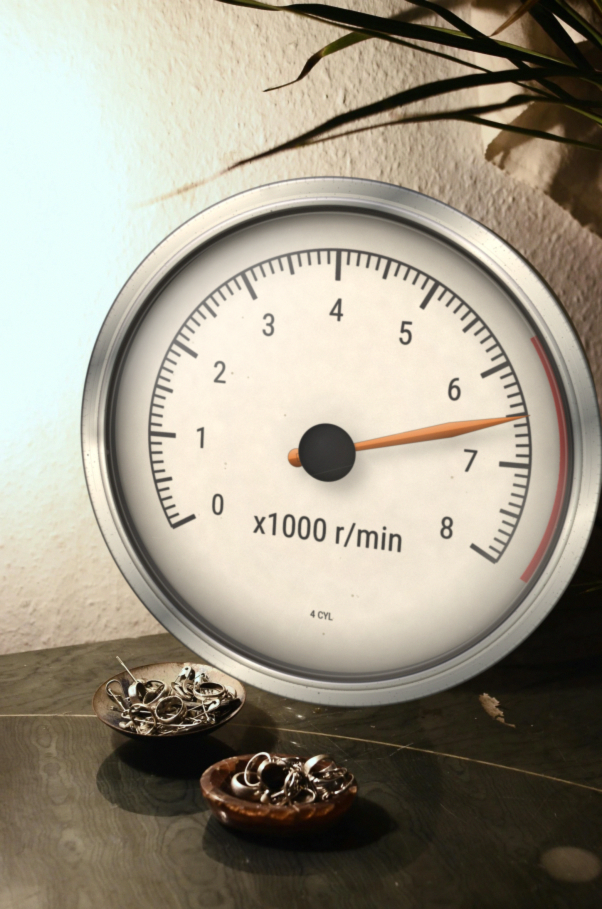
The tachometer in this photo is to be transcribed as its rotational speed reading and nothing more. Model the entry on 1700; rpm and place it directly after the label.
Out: 6500; rpm
